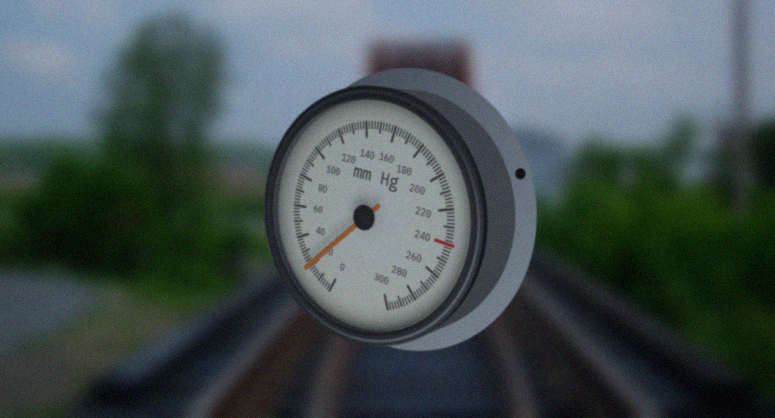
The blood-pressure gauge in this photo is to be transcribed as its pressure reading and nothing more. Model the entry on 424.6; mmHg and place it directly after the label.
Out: 20; mmHg
